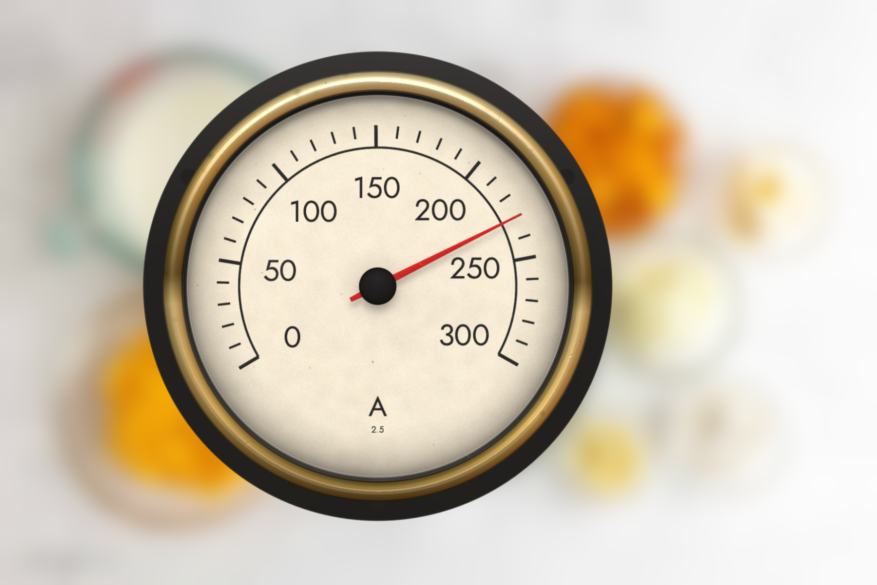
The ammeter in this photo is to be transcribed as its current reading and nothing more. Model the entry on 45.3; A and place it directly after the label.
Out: 230; A
